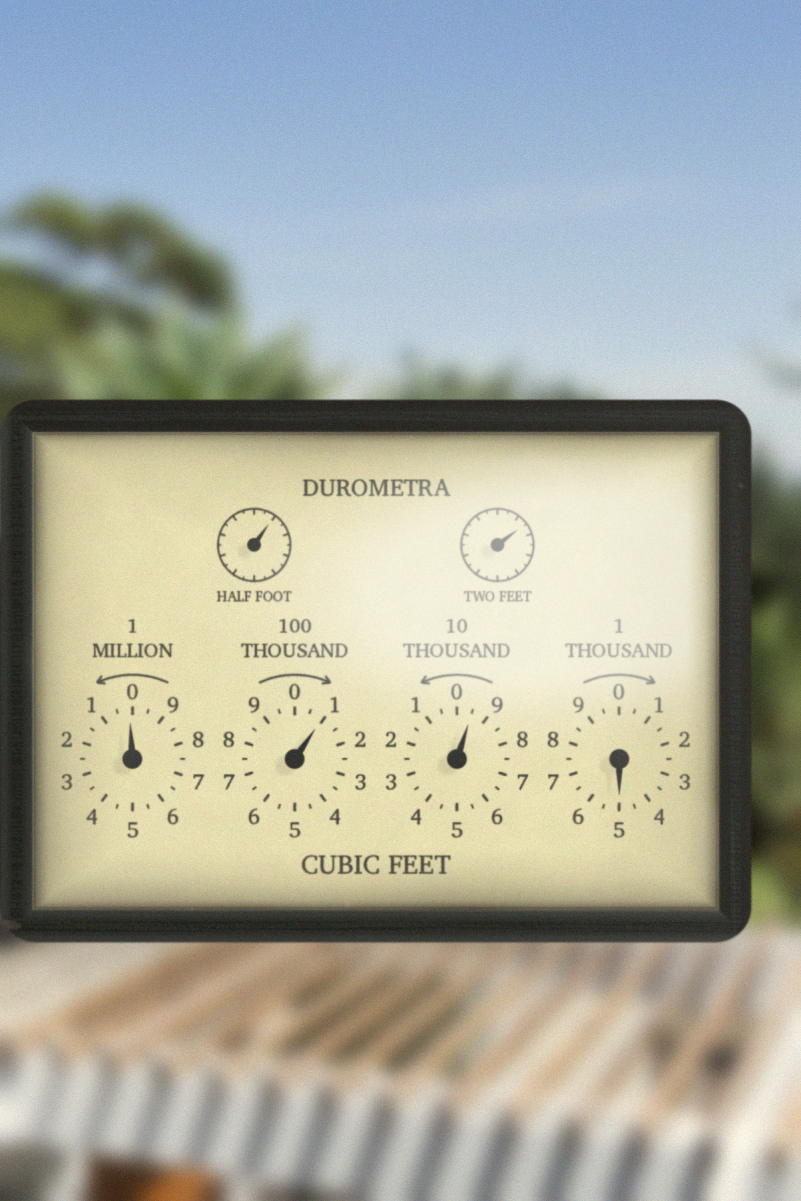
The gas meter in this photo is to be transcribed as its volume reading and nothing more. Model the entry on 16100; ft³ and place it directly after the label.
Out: 9500; ft³
